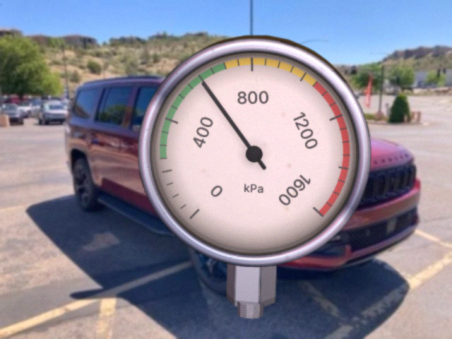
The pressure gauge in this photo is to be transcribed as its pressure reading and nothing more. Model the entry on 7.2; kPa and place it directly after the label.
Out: 600; kPa
